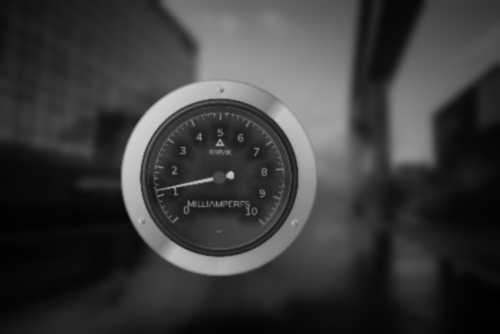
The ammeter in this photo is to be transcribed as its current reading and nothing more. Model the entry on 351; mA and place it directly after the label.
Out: 1.2; mA
